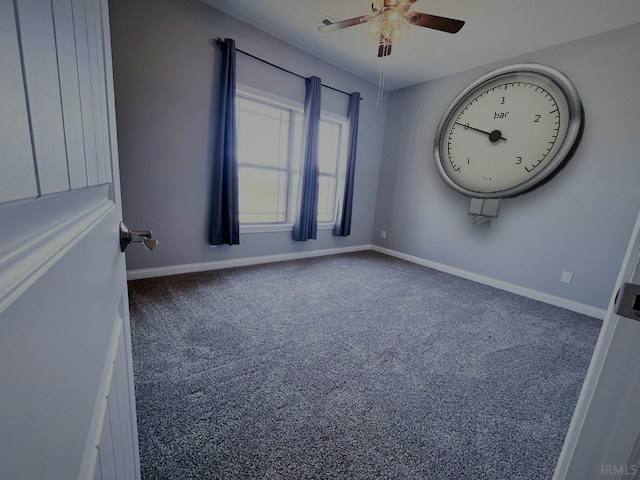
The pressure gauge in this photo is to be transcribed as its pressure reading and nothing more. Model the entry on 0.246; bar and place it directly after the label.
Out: 0; bar
